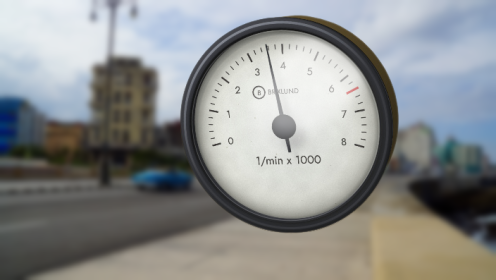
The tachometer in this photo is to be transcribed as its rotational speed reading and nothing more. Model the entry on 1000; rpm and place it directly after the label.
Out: 3600; rpm
